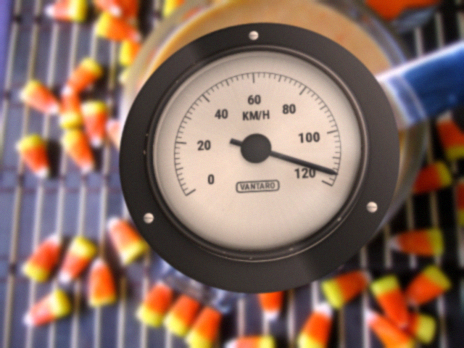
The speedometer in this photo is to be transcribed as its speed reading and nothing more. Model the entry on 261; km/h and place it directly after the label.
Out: 116; km/h
